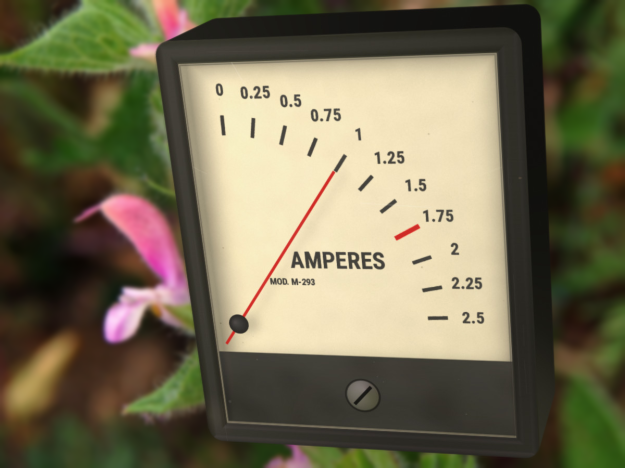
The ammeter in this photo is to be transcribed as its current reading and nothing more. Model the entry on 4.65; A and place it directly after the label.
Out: 1; A
